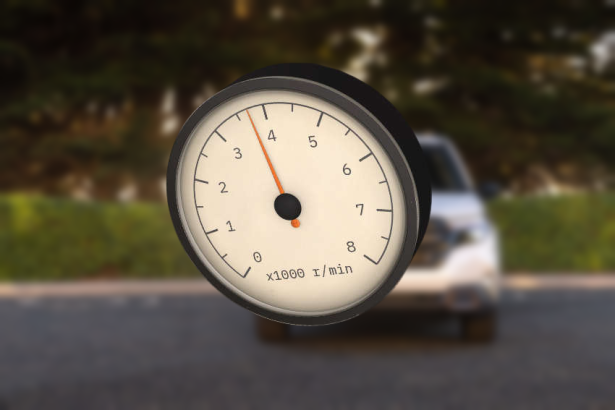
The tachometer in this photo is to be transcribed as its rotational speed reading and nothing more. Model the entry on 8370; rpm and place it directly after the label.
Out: 3750; rpm
